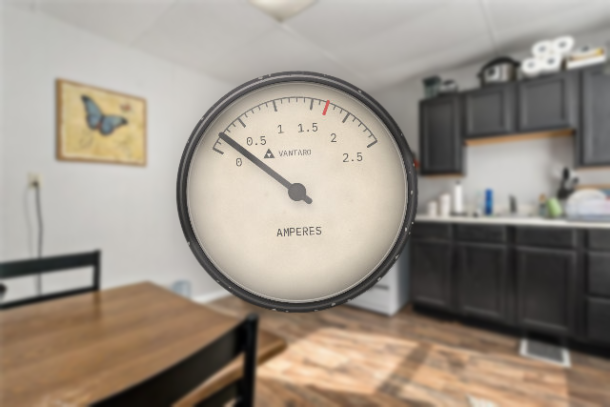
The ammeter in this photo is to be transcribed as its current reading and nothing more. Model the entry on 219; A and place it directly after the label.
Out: 0.2; A
